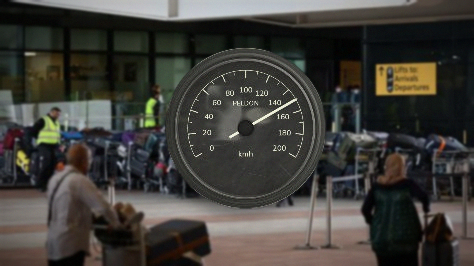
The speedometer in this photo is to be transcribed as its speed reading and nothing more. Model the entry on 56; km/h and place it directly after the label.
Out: 150; km/h
